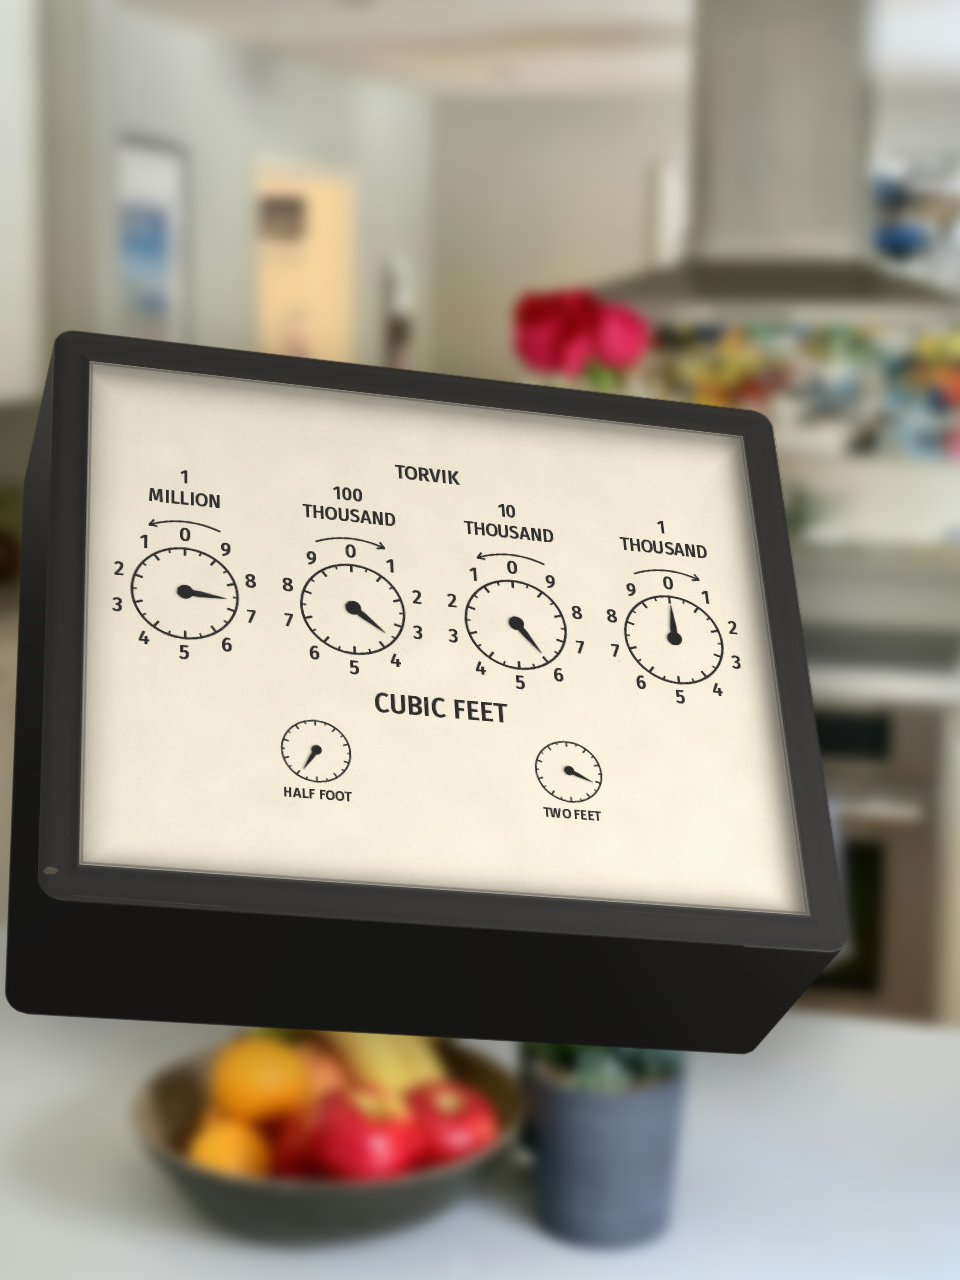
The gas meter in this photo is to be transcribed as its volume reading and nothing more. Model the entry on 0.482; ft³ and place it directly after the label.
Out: 736000; ft³
